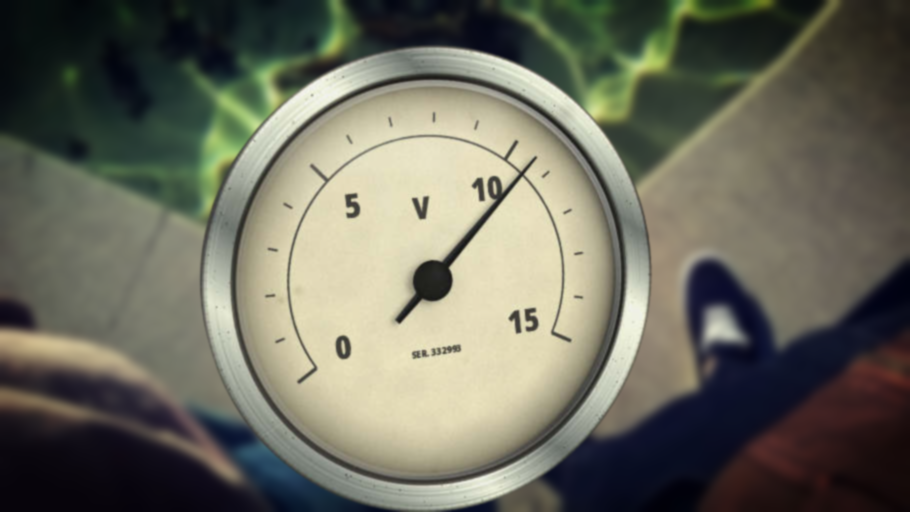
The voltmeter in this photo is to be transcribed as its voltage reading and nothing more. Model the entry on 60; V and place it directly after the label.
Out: 10.5; V
